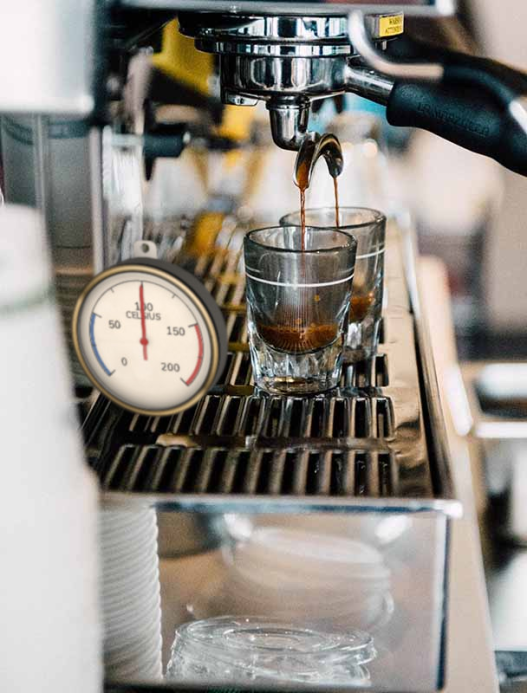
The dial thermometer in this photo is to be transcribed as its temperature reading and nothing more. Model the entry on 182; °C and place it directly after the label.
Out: 100; °C
